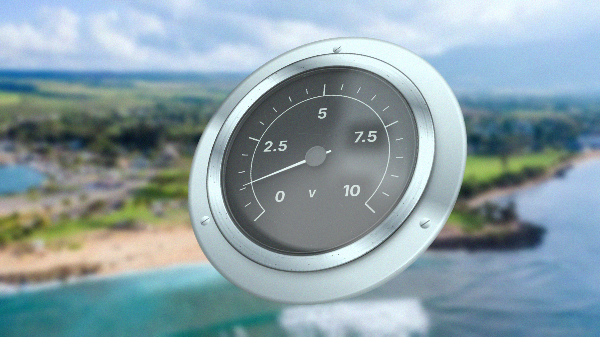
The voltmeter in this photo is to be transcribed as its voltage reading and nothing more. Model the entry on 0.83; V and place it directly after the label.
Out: 1; V
